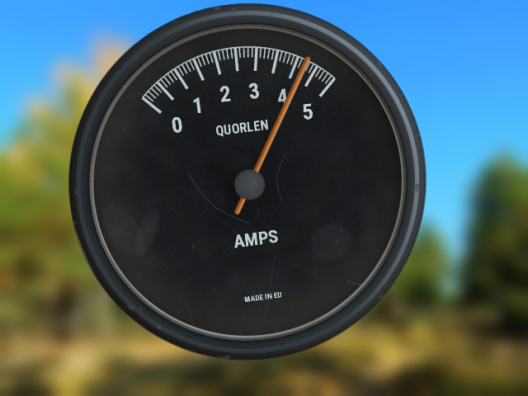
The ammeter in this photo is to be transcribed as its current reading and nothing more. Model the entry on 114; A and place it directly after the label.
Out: 4.2; A
